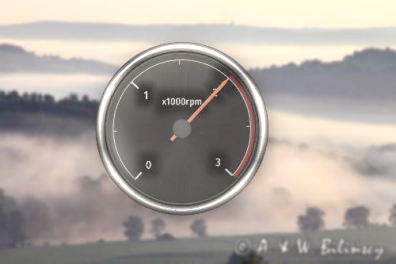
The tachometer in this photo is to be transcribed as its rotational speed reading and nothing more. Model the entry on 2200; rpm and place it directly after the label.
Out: 2000; rpm
